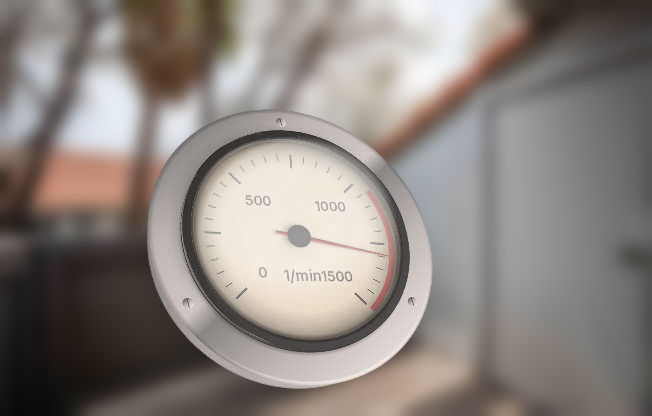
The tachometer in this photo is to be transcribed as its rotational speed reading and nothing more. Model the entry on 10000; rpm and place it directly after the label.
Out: 1300; rpm
